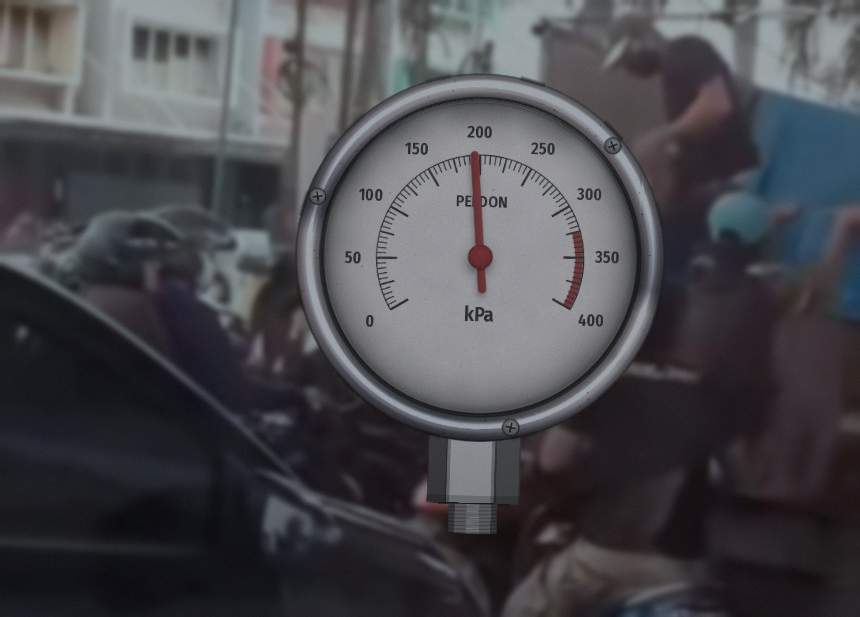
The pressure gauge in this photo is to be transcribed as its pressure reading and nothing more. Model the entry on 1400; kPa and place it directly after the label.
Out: 195; kPa
